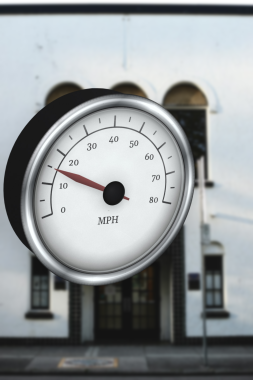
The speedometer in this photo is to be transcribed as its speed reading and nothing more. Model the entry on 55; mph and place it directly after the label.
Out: 15; mph
